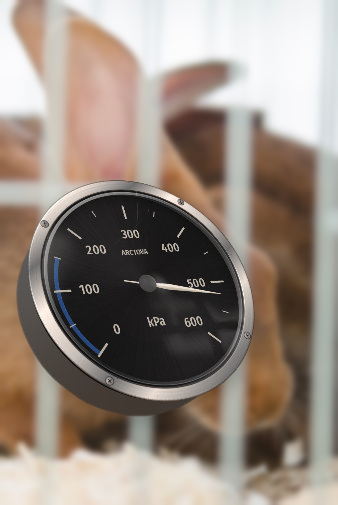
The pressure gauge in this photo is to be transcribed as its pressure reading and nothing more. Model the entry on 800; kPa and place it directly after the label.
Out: 525; kPa
